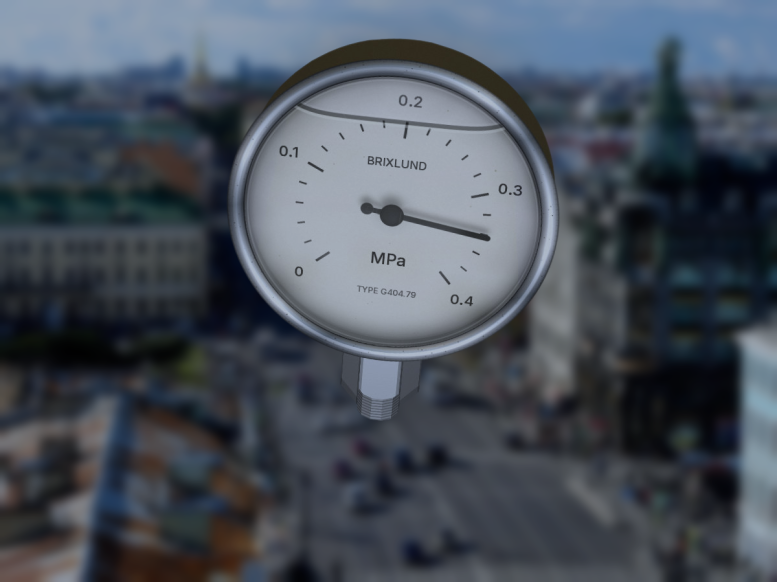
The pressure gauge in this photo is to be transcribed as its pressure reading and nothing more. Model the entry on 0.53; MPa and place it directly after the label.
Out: 0.34; MPa
